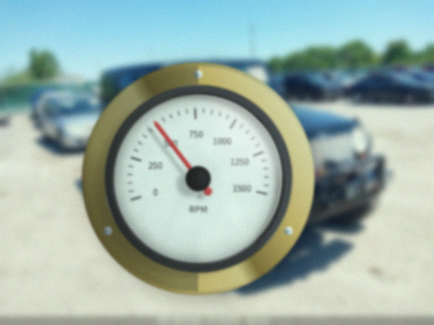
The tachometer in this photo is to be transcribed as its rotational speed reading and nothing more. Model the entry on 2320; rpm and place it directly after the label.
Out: 500; rpm
